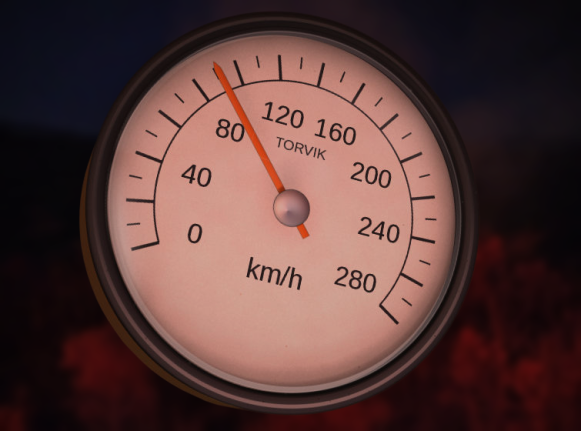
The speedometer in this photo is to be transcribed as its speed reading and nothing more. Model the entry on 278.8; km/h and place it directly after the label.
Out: 90; km/h
